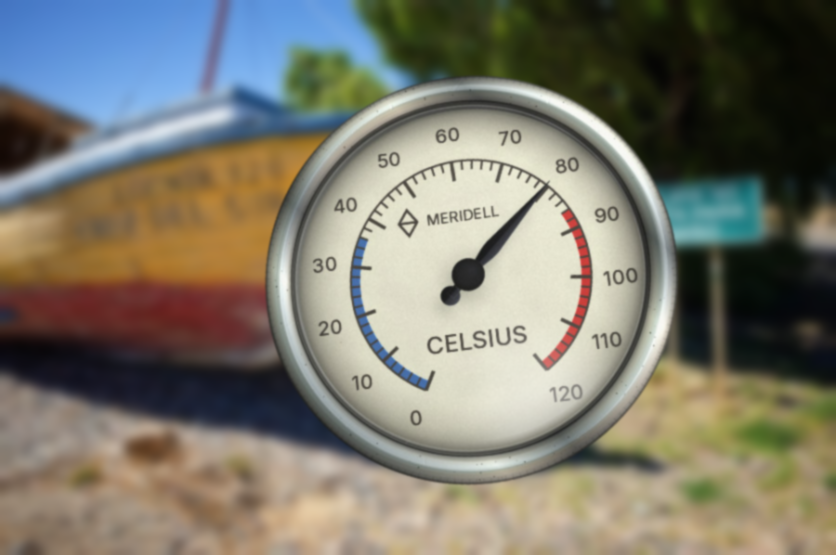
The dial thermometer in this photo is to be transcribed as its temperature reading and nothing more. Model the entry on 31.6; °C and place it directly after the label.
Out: 80; °C
